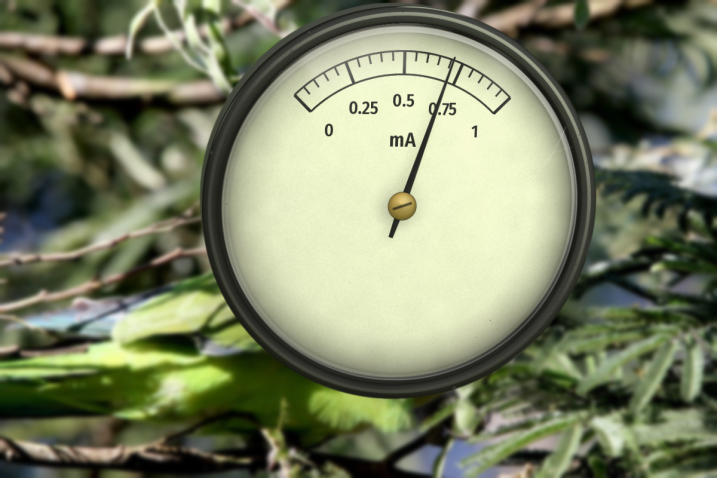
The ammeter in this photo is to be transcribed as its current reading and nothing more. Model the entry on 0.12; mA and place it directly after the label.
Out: 0.7; mA
